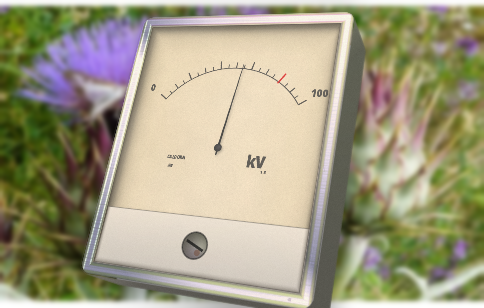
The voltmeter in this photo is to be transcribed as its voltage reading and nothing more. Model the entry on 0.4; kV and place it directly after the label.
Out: 55; kV
